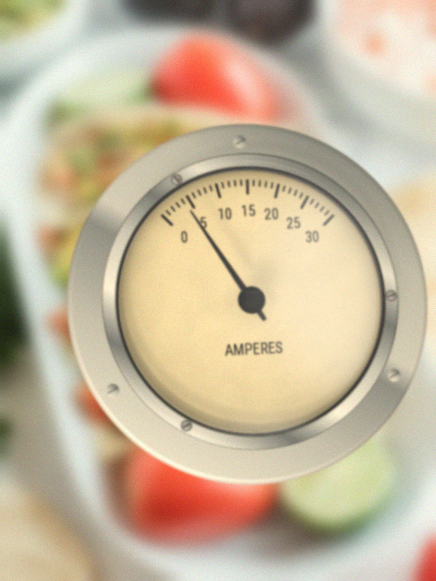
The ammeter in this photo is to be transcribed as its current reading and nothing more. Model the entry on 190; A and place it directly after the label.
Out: 4; A
